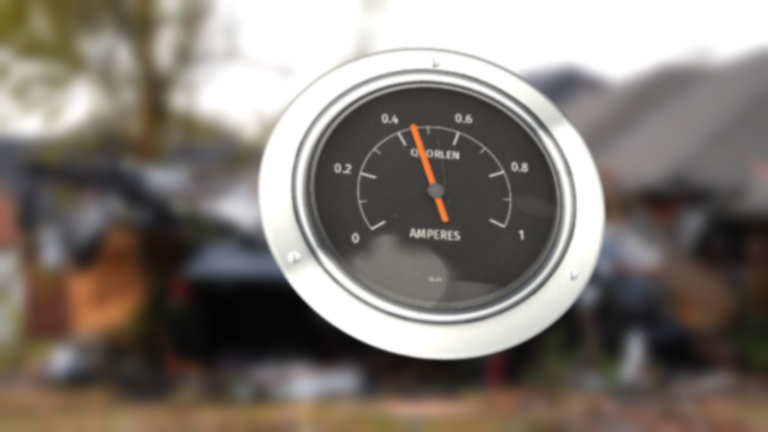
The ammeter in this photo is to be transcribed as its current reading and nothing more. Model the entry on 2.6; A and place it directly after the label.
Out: 0.45; A
